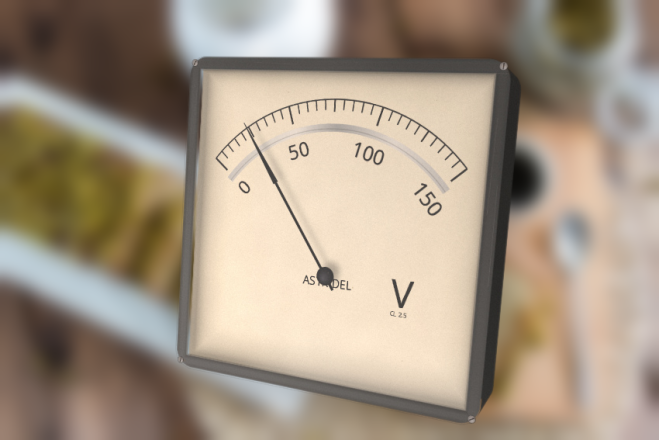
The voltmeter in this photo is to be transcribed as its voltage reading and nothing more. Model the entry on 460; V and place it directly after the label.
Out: 25; V
